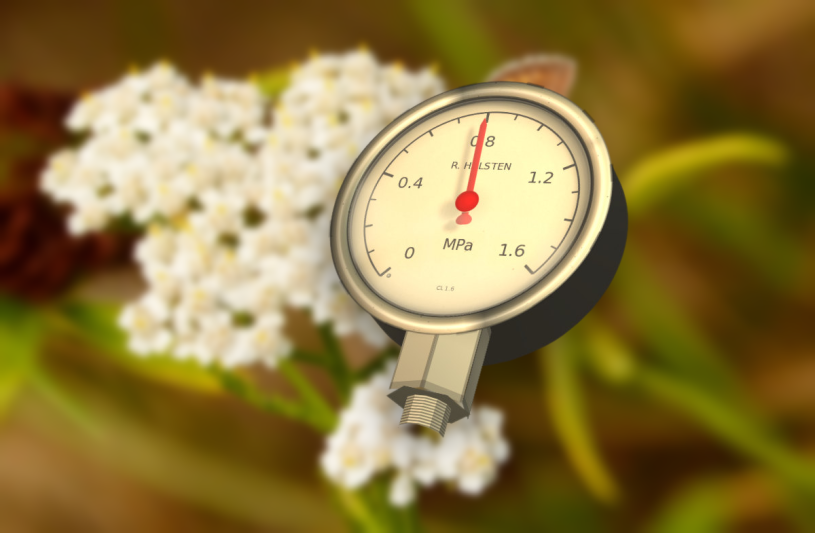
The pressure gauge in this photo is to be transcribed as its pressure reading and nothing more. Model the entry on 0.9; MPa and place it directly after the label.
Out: 0.8; MPa
